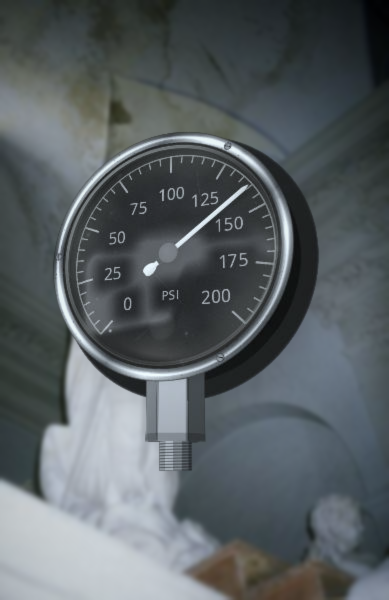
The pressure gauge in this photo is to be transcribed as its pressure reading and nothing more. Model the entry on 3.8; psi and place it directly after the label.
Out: 140; psi
